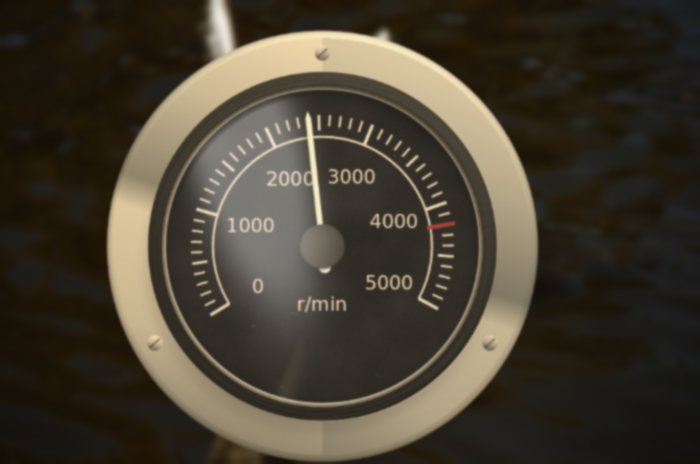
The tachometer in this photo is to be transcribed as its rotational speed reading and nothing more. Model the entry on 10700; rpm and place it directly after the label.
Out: 2400; rpm
